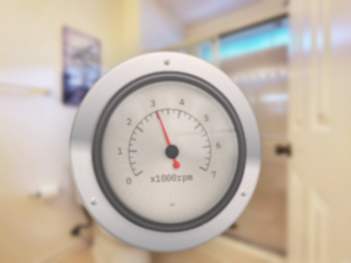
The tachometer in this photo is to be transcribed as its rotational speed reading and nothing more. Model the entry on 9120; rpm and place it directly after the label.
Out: 3000; rpm
